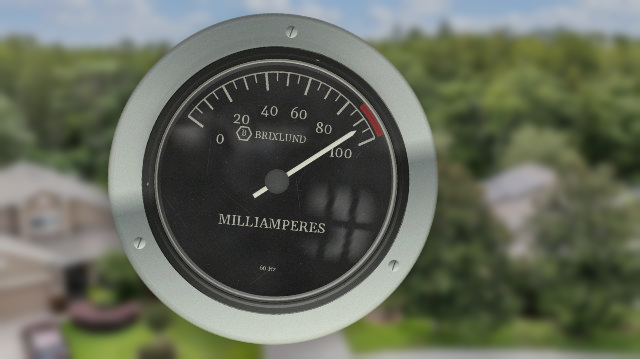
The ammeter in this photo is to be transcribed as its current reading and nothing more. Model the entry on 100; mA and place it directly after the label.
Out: 92.5; mA
